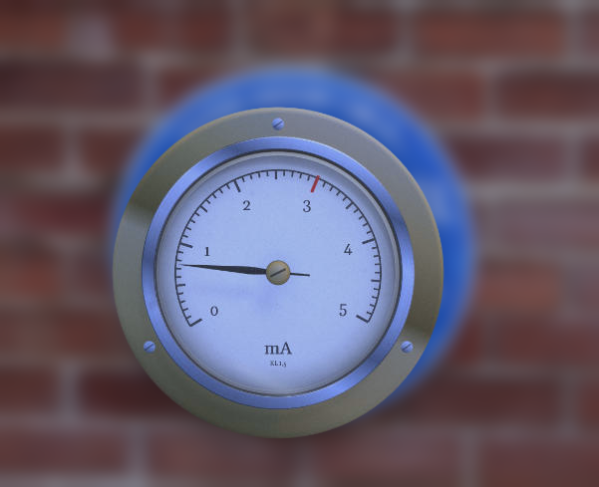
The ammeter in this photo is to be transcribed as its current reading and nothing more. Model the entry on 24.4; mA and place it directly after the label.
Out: 0.75; mA
